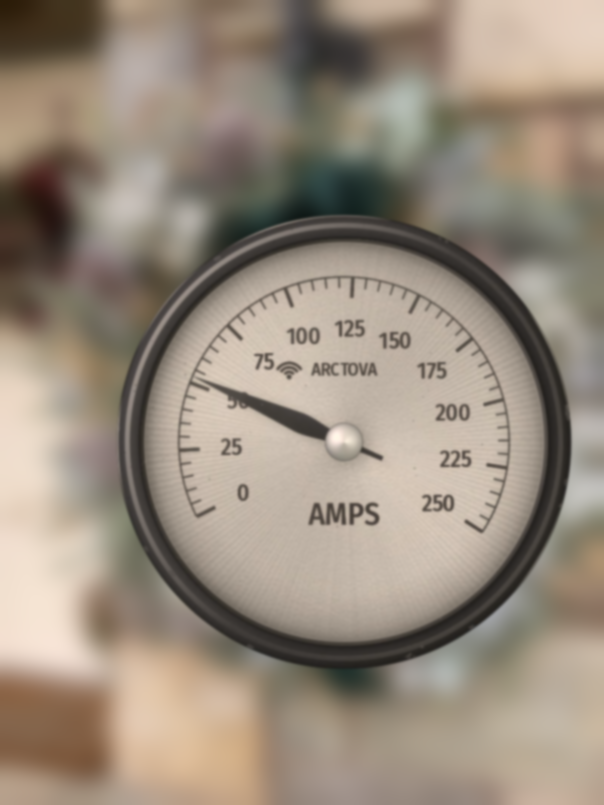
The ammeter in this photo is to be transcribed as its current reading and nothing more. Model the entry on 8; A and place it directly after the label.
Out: 52.5; A
